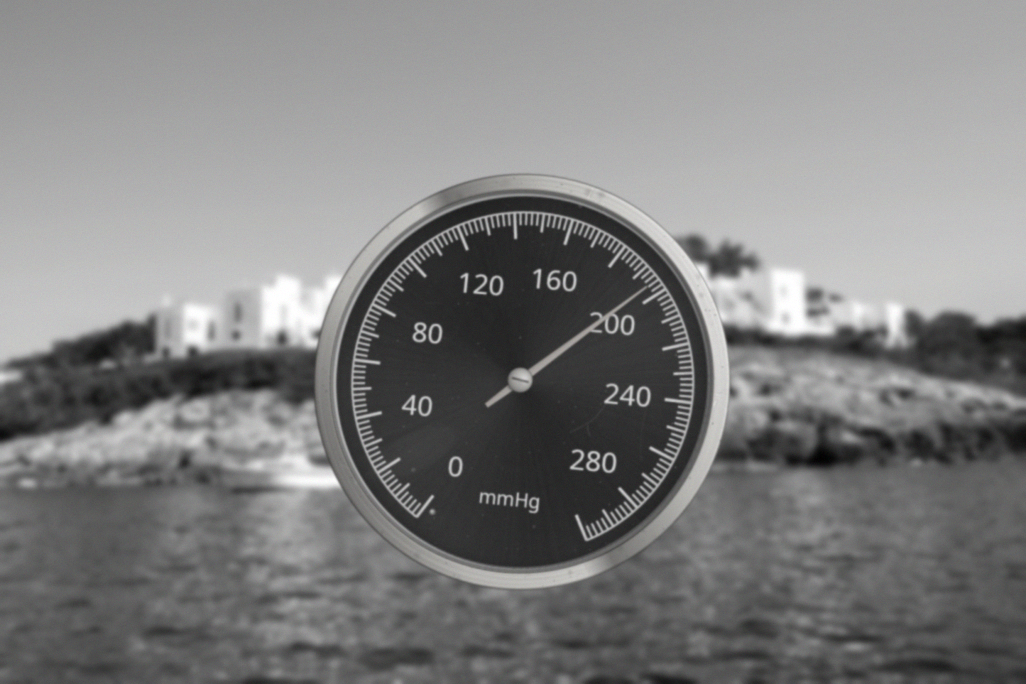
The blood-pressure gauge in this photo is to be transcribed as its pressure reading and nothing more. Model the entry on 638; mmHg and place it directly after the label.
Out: 196; mmHg
